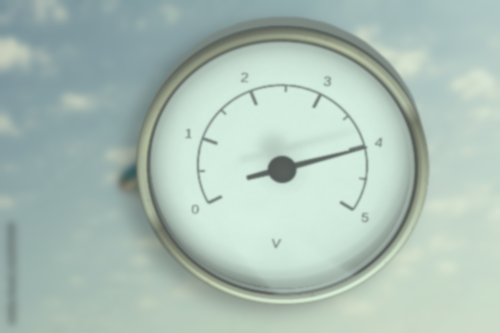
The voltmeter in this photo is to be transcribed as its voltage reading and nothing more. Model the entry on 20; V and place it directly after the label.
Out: 4; V
